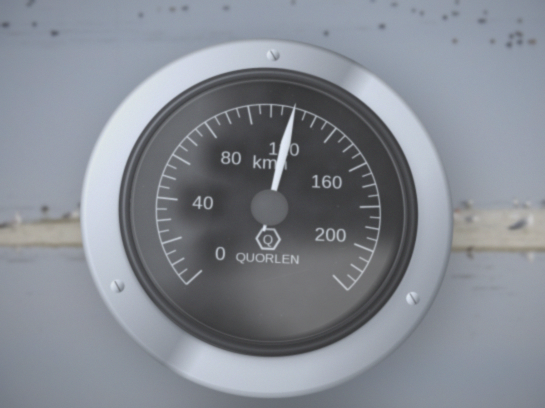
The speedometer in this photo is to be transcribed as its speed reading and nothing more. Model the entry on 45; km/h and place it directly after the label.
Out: 120; km/h
